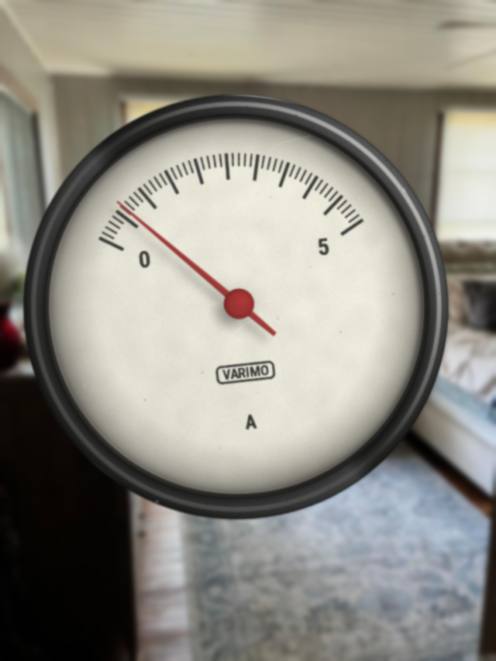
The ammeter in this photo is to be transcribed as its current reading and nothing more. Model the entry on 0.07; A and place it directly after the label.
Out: 0.6; A
